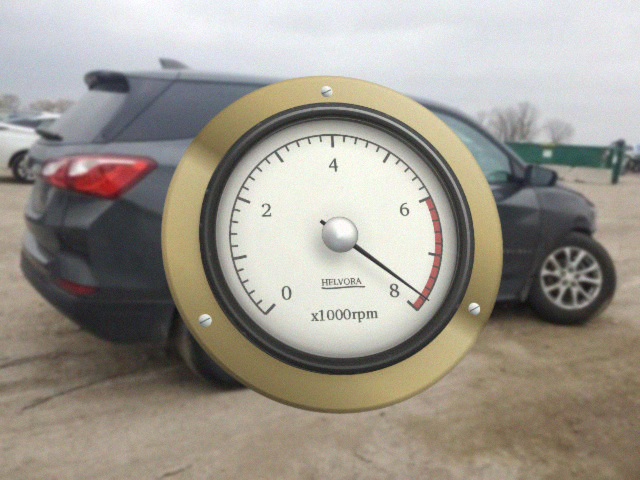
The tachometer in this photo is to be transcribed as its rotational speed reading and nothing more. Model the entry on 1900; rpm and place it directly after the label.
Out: 7800; rpm
